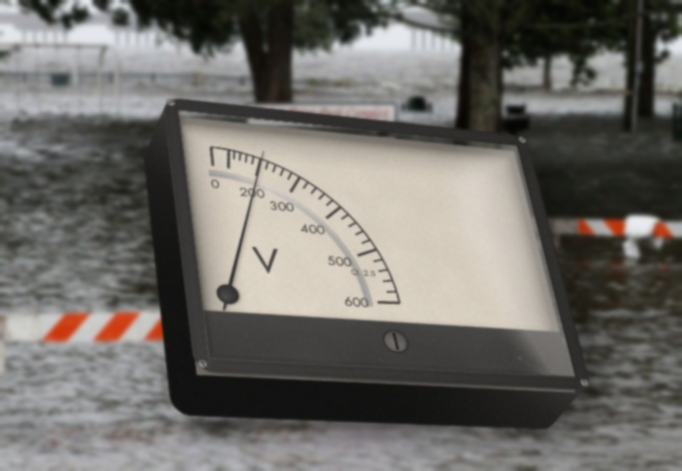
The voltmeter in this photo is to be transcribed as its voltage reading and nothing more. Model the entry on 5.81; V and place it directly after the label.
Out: 200; V
